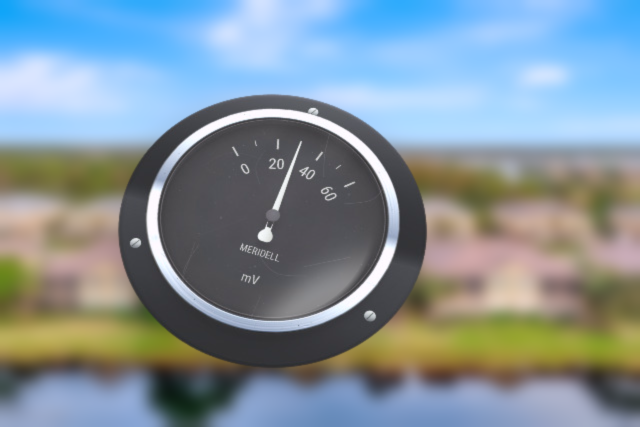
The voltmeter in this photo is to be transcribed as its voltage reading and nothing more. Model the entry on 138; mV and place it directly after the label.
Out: 30; mV
